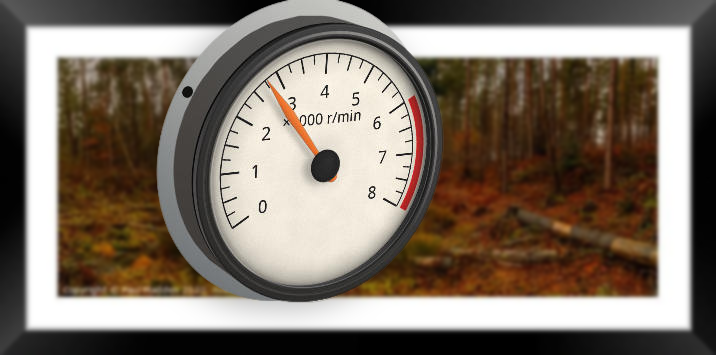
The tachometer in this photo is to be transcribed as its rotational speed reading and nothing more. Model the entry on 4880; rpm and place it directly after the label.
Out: 2750; rpm
